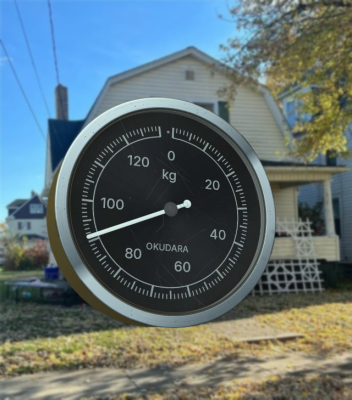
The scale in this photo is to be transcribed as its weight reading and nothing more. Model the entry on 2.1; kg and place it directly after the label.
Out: 91; kg
